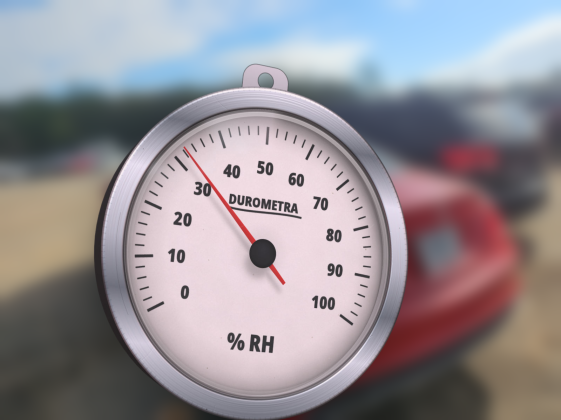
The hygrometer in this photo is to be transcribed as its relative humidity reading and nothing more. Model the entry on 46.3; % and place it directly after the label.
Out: 32; %
